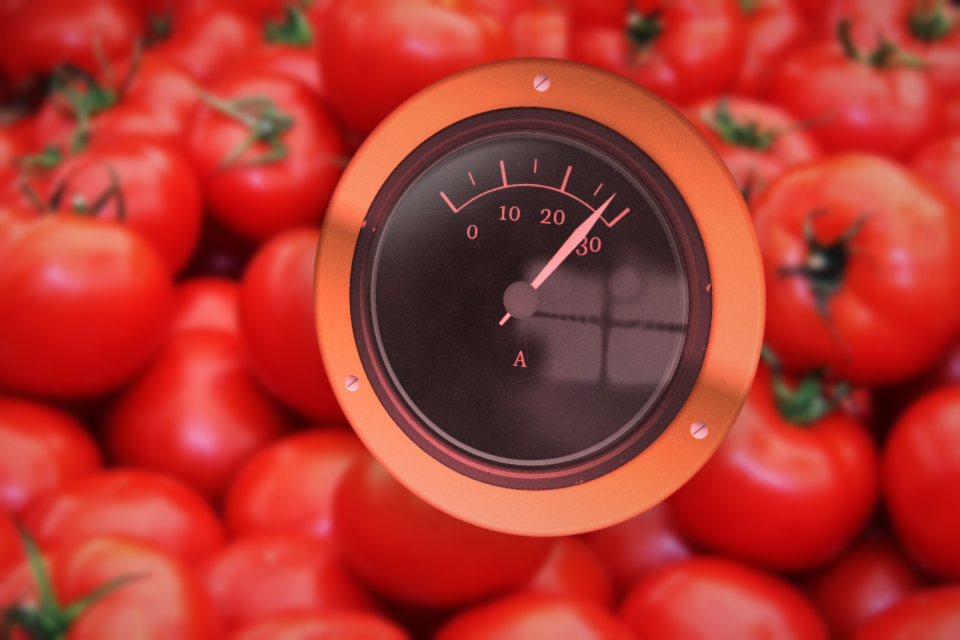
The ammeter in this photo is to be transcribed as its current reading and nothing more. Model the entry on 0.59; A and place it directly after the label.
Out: 27.5; A
